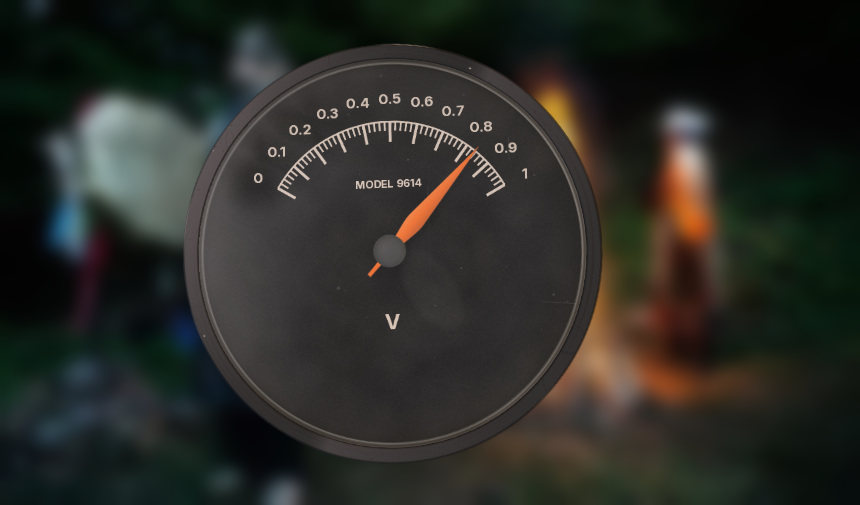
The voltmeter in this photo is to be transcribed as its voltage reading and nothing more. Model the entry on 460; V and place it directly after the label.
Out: 0.84; V
